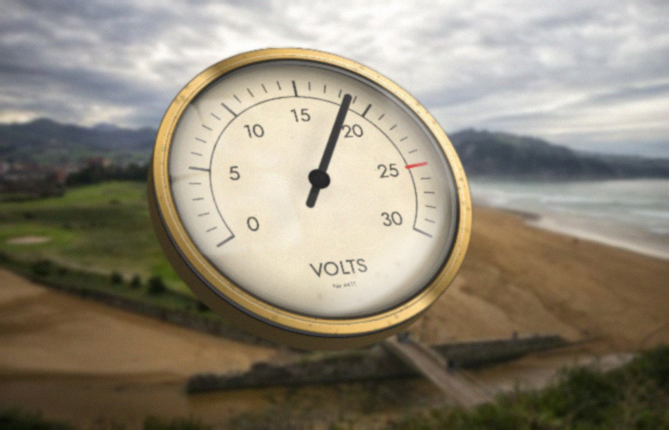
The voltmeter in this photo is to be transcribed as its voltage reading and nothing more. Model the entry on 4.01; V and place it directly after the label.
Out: 18.5; V
